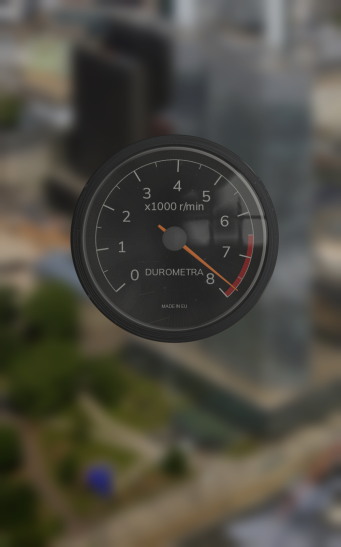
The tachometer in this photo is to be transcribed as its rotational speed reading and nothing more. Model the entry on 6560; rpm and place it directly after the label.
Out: 7750; rpm
